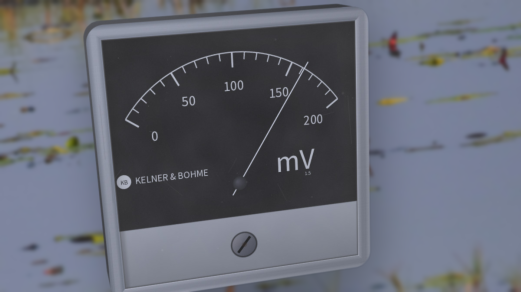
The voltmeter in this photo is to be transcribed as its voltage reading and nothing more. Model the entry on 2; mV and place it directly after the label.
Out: 160; mV
